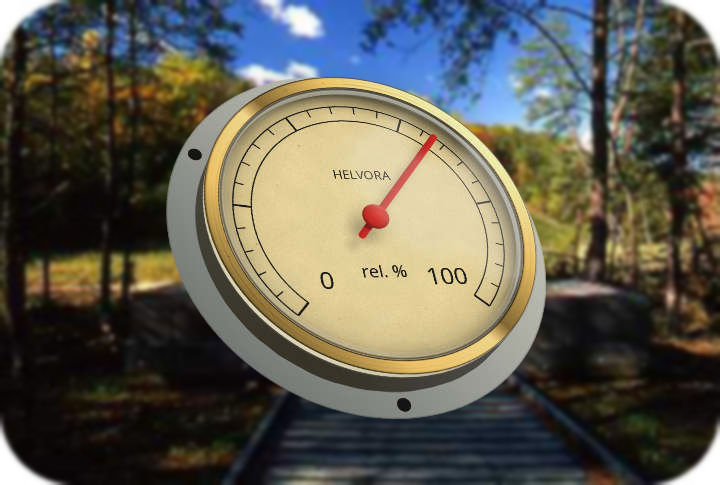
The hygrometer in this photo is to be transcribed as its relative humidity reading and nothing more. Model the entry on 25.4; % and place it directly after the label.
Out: 66; %
